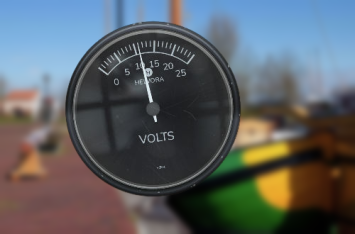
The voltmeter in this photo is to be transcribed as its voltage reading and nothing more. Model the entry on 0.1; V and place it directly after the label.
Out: 11; V
